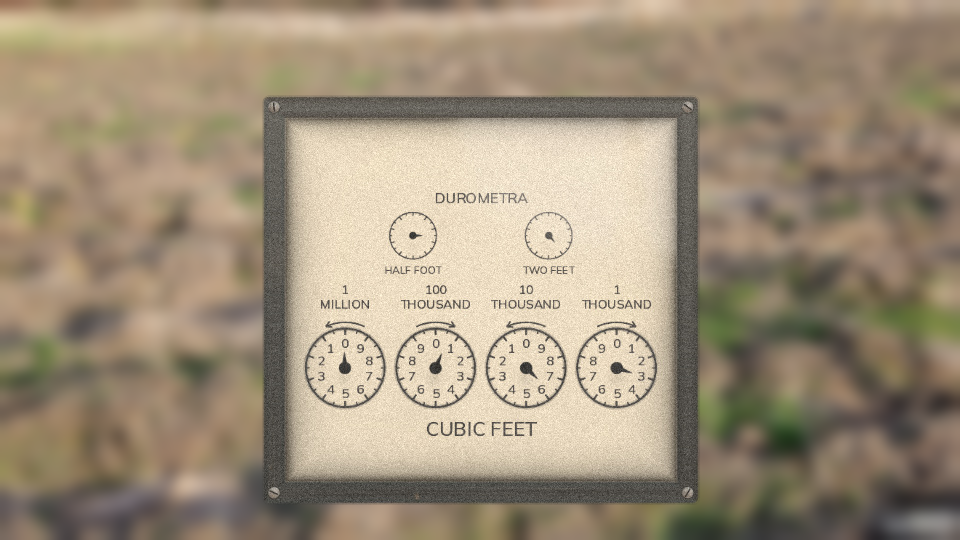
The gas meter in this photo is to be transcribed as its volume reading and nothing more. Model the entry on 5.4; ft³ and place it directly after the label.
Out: 6300; ft³
